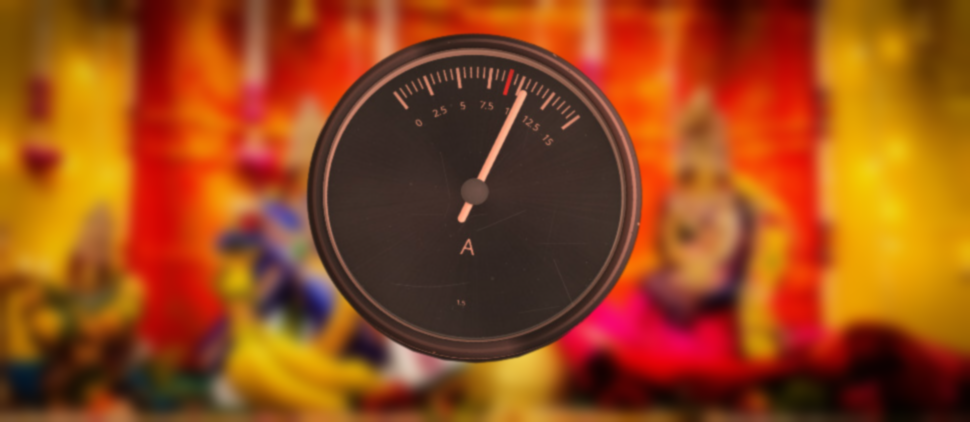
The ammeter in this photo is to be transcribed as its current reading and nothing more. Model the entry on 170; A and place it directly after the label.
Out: 10.5; A
